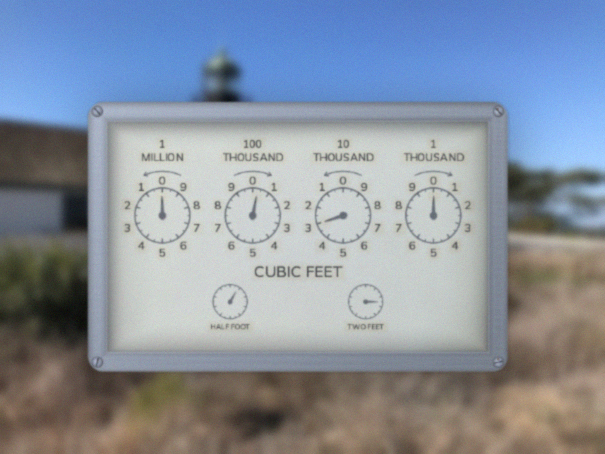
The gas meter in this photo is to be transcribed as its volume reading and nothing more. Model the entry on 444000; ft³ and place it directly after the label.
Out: 3000; ft³
